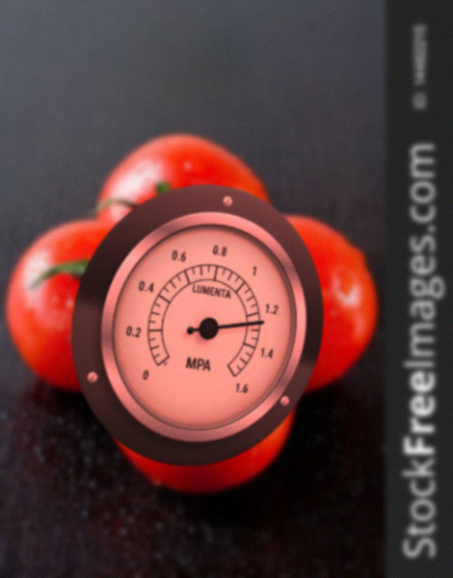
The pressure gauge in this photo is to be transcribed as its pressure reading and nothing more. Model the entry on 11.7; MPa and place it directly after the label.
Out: 1.25; MPa
